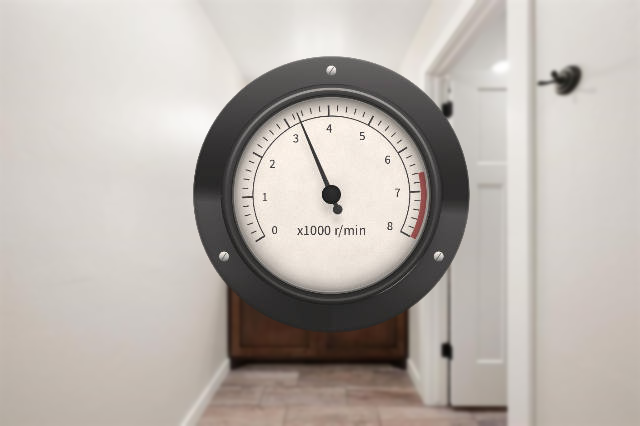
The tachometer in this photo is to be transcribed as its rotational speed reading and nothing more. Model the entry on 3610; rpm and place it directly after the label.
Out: 3300; rpm
